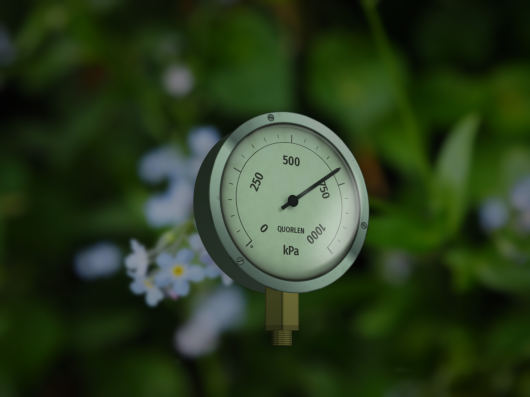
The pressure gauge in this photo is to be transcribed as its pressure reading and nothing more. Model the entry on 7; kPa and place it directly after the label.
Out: 700; kPa
